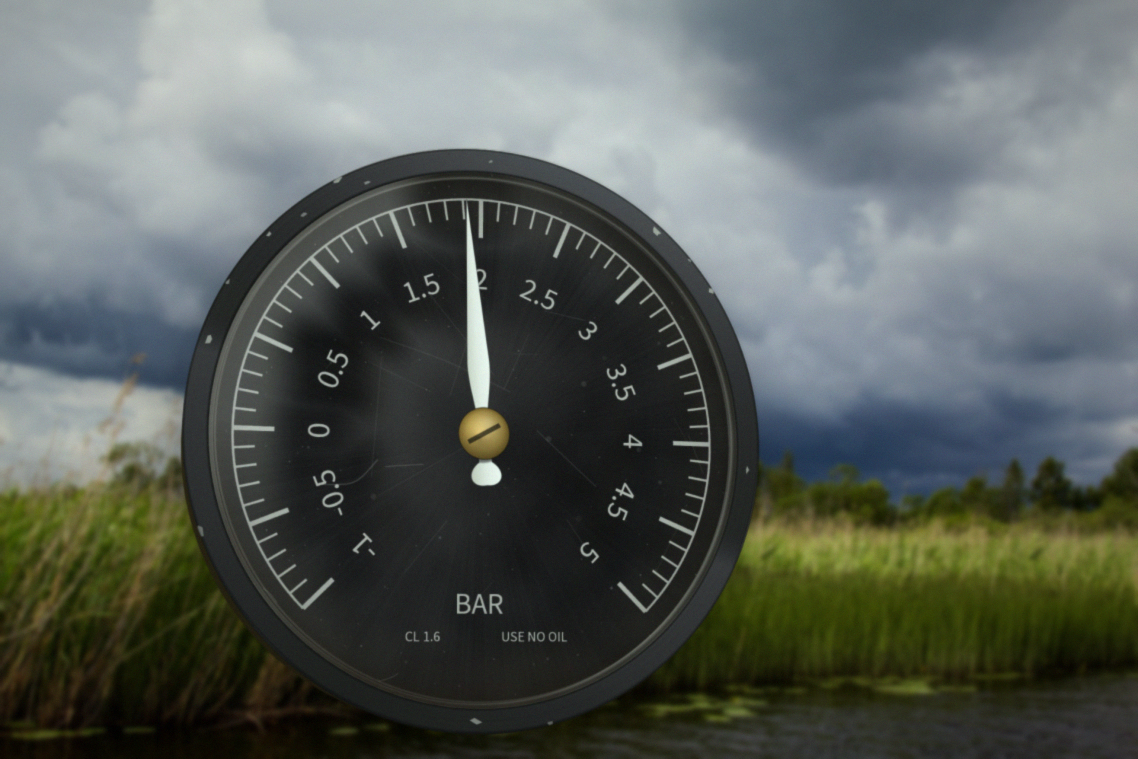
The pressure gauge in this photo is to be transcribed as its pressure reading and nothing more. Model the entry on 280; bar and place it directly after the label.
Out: 1.9; bar
